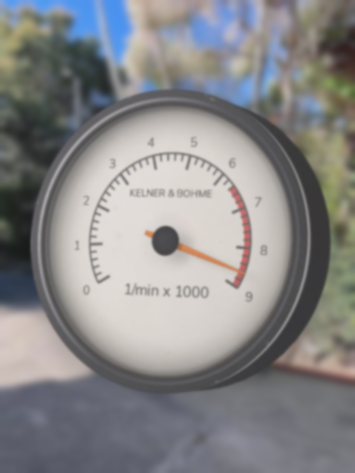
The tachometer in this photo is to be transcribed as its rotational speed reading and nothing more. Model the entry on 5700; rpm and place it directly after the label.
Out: 8600; rpm
